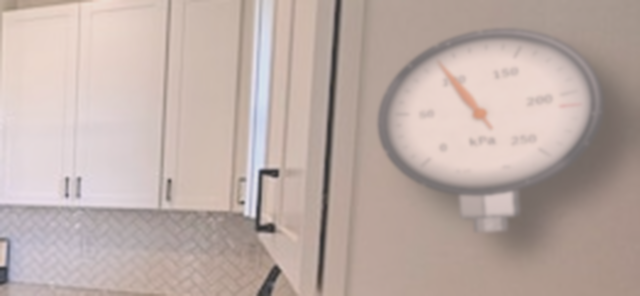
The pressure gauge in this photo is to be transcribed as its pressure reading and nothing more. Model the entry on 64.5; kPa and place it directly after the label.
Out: 100; kPa
